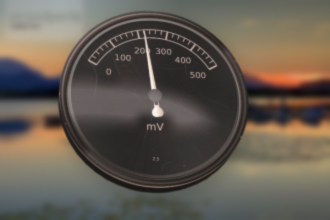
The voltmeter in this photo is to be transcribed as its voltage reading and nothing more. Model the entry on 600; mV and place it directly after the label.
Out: 220; mV
